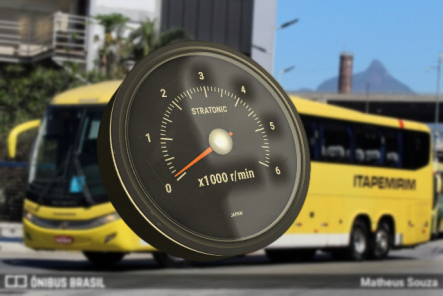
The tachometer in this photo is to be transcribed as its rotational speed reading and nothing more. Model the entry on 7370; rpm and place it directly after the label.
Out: 100; rpm
